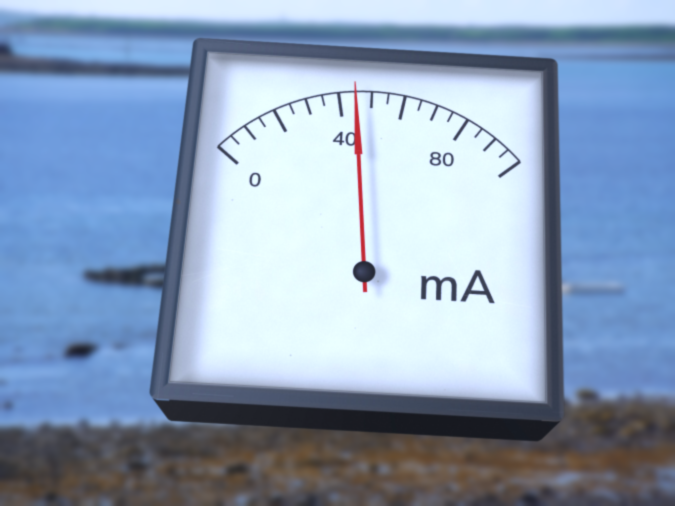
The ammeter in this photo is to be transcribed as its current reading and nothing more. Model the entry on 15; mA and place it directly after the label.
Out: 45; mA
